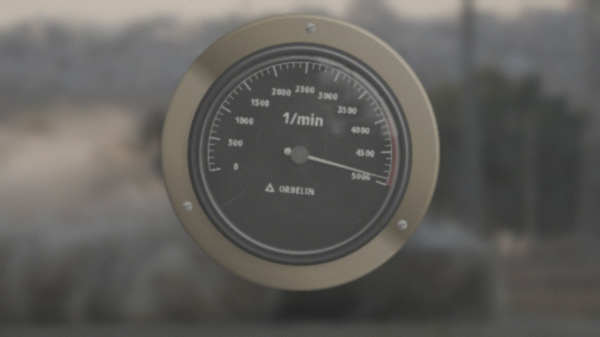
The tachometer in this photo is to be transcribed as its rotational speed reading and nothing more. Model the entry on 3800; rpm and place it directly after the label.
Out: 4900; rpm
